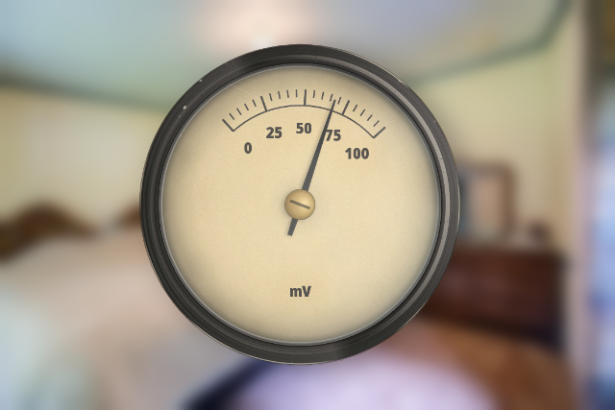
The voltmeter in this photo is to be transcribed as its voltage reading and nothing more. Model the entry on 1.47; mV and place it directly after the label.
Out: 67.5; mV
